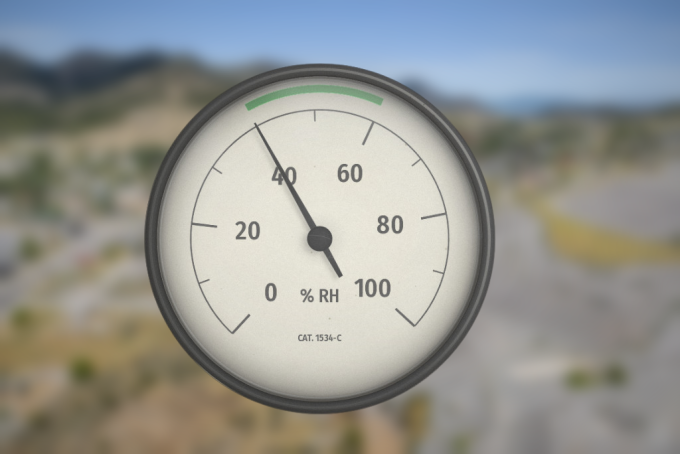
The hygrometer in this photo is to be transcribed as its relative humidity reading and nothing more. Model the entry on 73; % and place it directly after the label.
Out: 40; %
